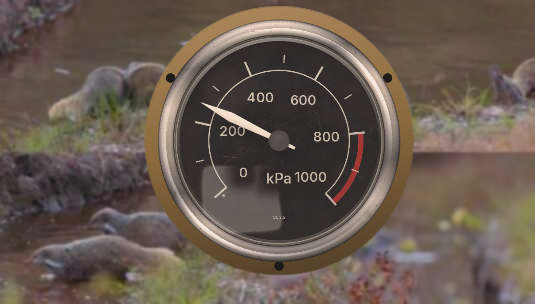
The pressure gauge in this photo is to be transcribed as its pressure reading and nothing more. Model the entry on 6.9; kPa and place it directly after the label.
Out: 250; kPa
